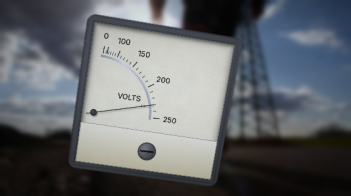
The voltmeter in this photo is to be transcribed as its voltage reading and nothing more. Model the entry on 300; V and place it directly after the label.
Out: 230; V
